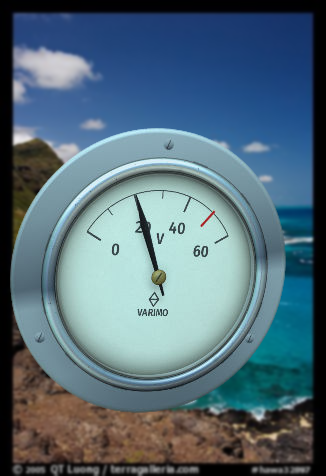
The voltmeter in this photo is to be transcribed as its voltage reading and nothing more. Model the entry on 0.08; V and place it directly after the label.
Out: 20; V
